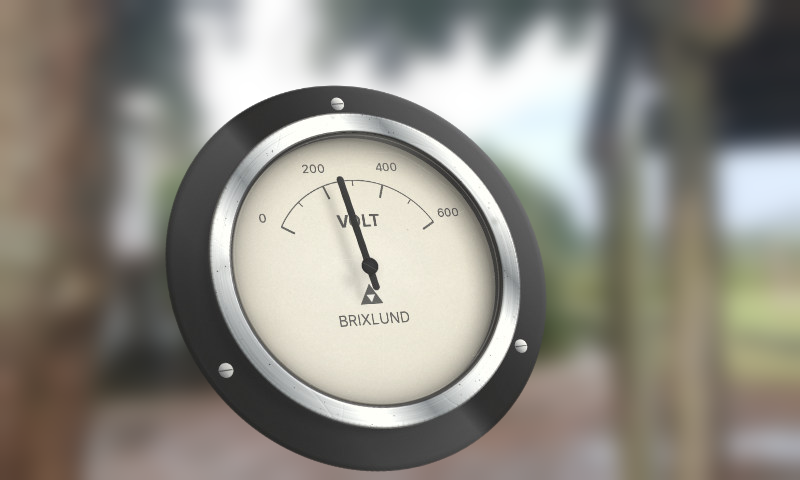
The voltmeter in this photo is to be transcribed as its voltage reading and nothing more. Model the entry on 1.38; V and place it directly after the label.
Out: 250; V
